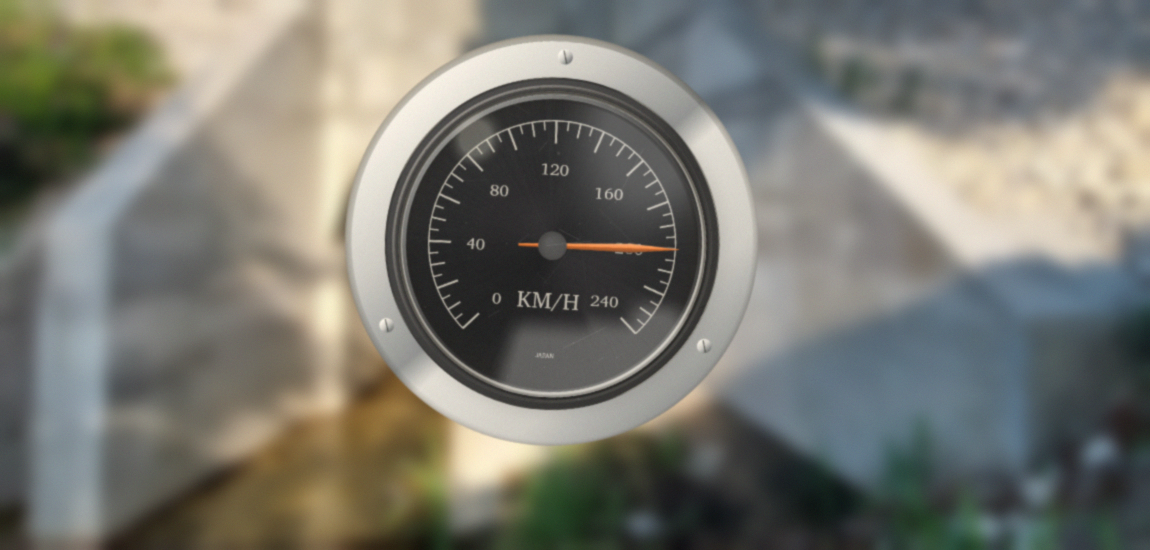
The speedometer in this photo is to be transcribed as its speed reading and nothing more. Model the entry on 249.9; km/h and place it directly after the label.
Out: 200; km/h
